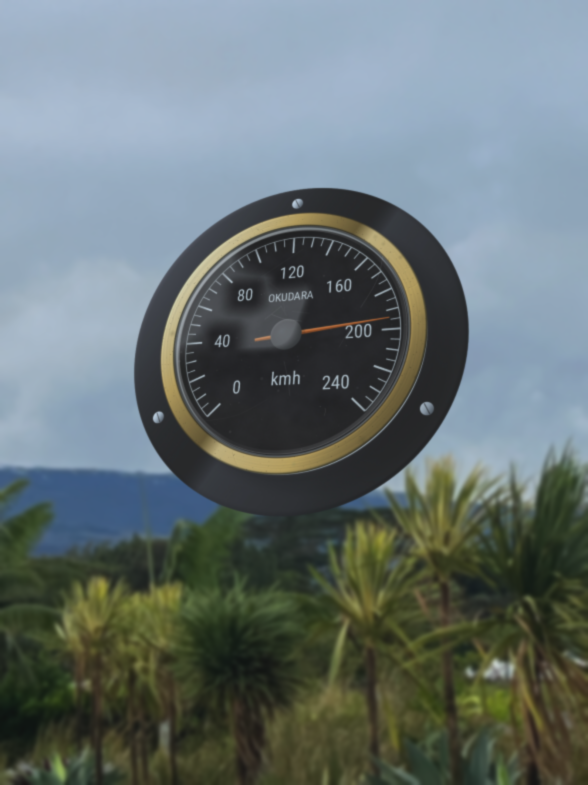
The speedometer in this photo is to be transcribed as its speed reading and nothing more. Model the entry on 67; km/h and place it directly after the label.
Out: 195; km/h
